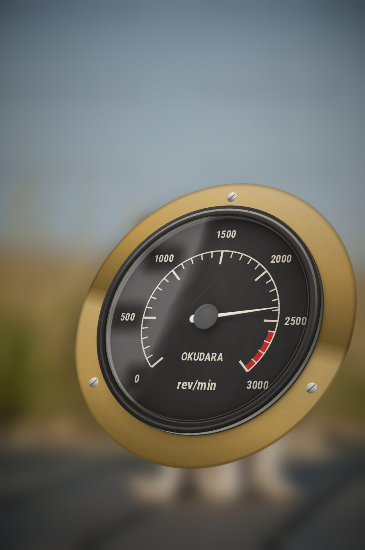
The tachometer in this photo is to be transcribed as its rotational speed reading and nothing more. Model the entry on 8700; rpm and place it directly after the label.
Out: 2400; rpm
